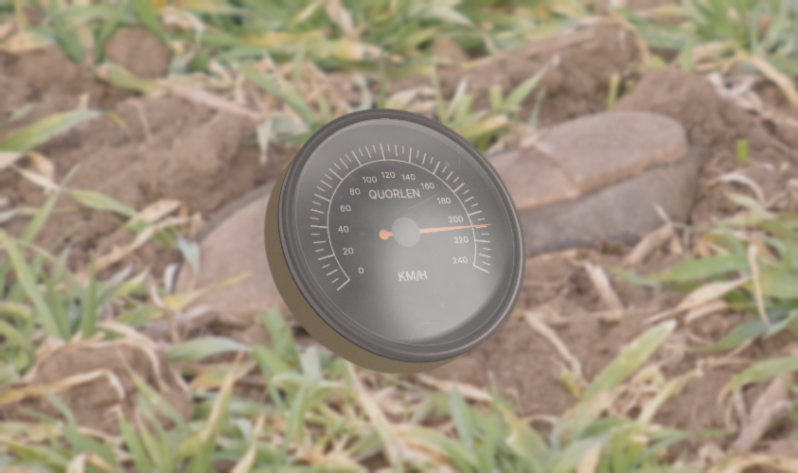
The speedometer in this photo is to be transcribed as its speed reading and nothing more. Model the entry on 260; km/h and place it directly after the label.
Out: 210; km/h
